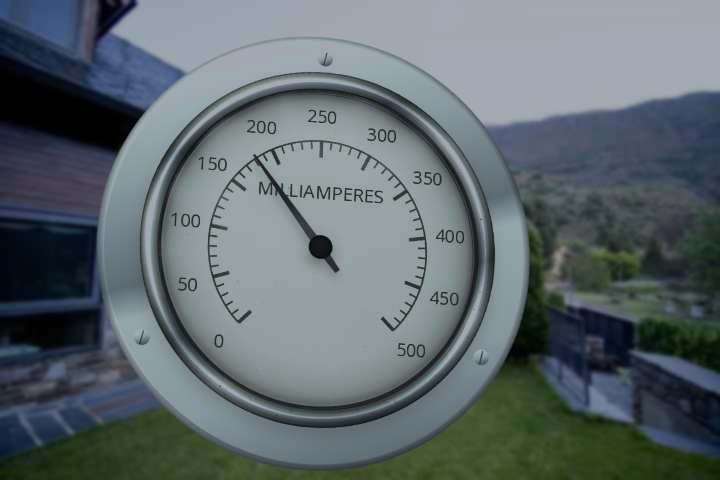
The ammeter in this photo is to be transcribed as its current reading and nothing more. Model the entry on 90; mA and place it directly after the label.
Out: 180; mA
